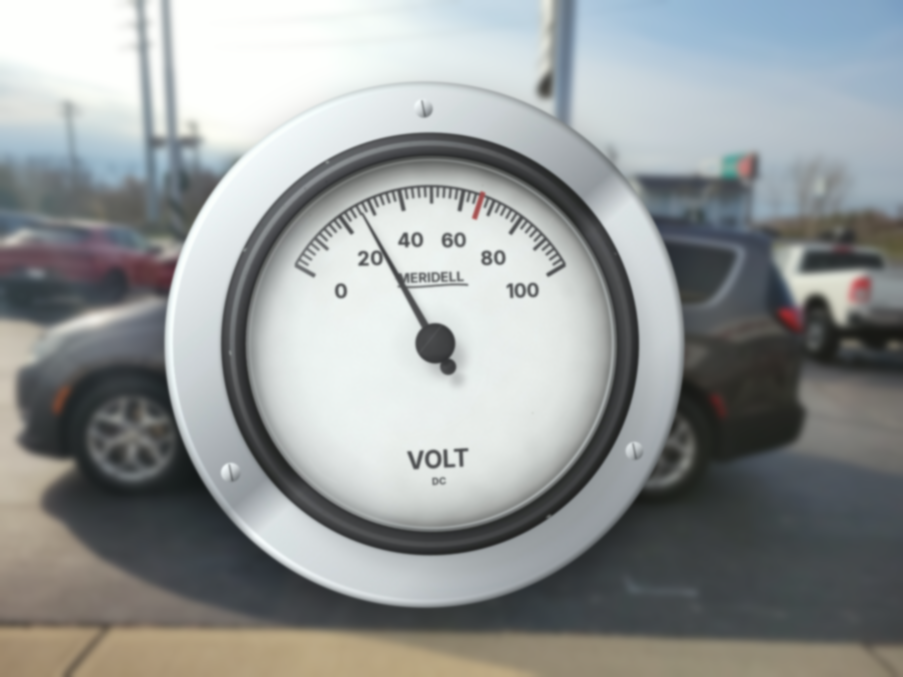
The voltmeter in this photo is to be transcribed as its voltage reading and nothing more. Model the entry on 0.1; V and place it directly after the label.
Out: 26; V
